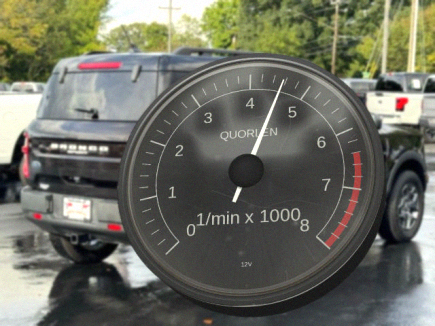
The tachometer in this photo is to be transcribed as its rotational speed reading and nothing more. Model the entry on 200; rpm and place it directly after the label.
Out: 4600; rpm
